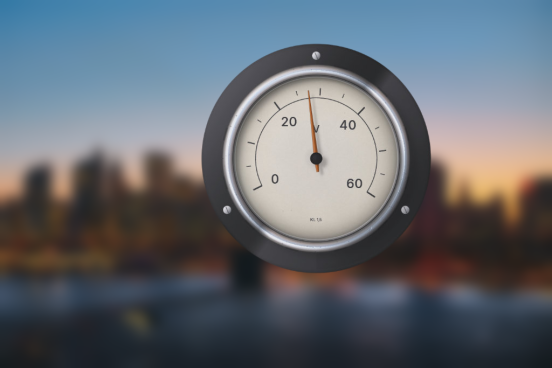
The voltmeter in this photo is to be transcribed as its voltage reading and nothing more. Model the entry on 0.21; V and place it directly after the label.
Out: 27.5; V
